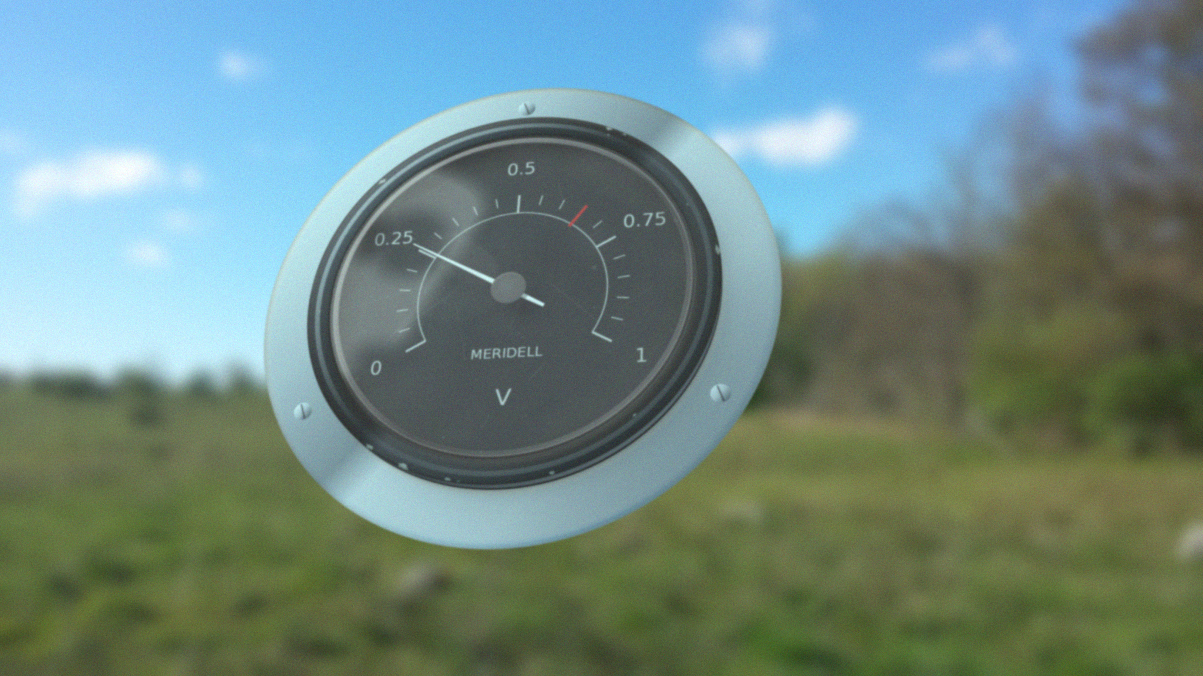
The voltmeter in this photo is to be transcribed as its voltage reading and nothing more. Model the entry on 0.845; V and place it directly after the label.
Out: 0.25; V
